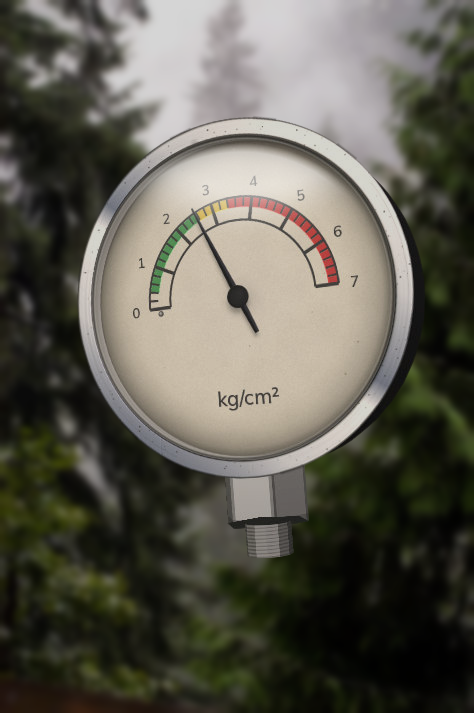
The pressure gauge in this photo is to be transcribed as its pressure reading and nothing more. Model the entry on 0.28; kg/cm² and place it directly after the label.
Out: 2.6; kg/cm²
